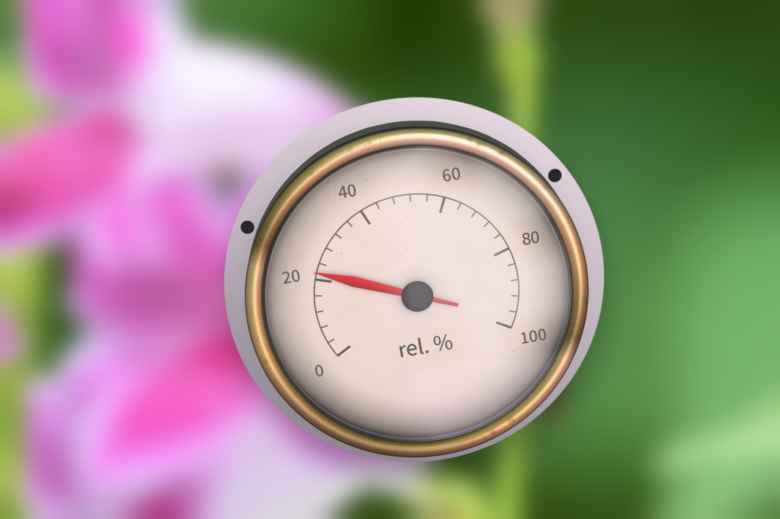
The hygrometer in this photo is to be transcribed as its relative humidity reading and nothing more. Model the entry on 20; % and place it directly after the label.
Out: 22; %
